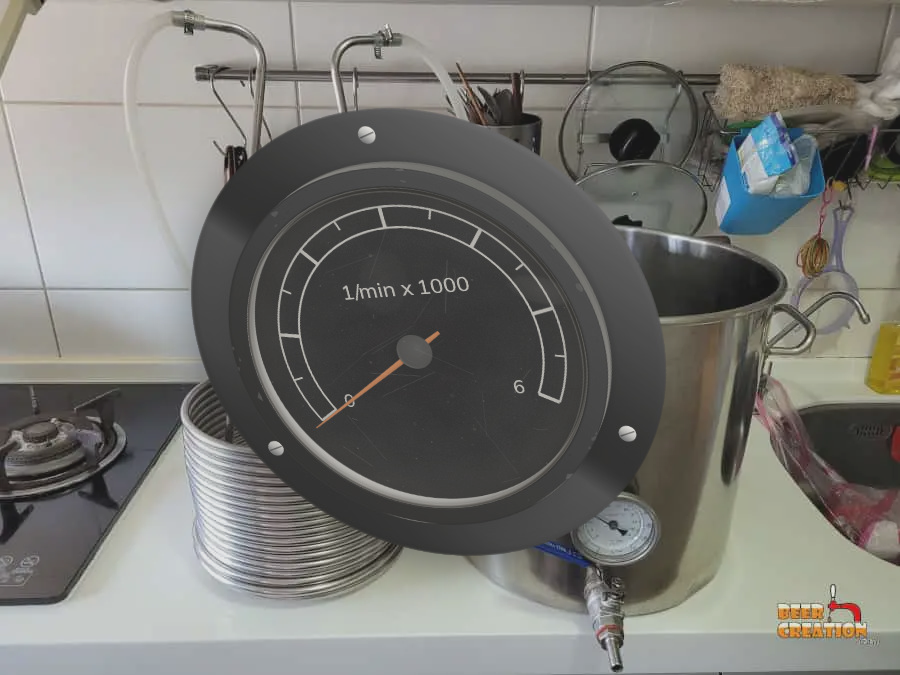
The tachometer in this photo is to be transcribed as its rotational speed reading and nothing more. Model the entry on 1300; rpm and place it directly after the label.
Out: 0; rpm
